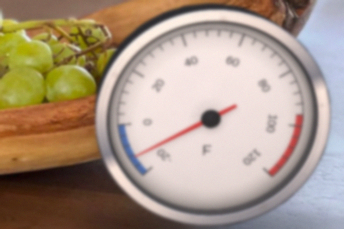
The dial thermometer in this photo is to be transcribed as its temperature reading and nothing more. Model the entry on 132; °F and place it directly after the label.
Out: -12; °F
